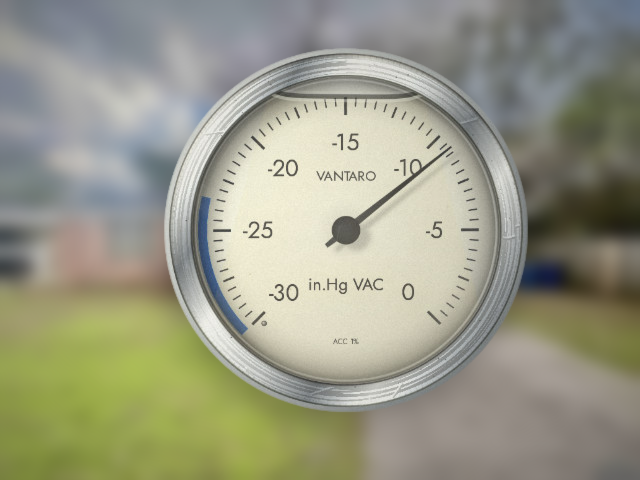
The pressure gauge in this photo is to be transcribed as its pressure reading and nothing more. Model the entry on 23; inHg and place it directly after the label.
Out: -9.25; inHg
